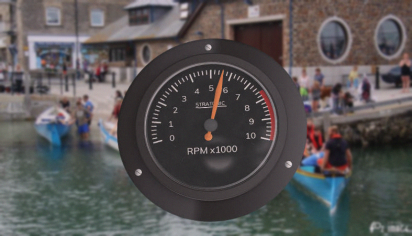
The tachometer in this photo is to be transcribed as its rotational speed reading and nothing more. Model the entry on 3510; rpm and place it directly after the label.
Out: 5600; rpm
